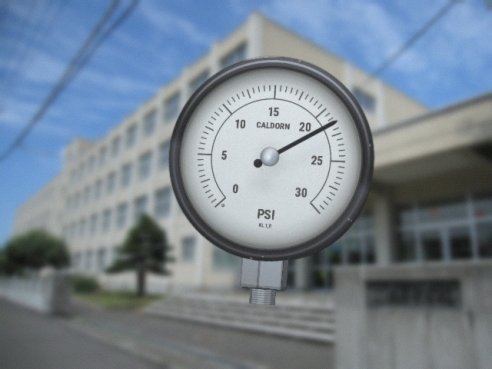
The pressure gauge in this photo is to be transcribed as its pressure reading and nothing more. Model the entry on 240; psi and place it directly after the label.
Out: 21.5; psi
